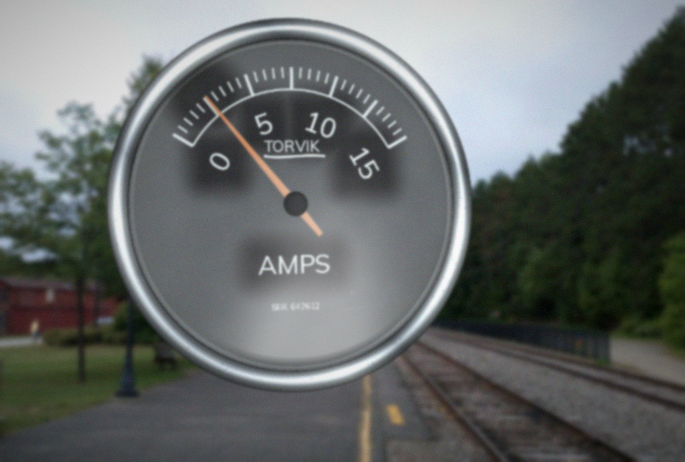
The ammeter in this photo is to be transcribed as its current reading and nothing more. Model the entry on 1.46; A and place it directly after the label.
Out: 2.5; A
